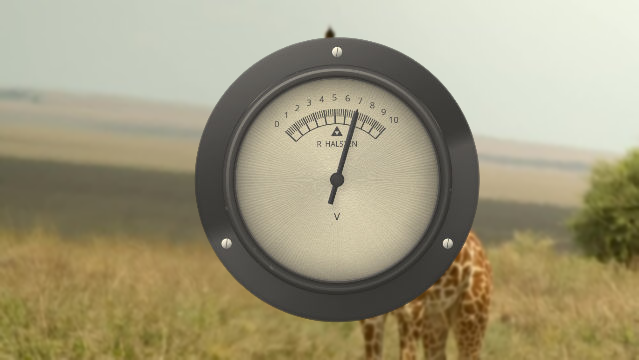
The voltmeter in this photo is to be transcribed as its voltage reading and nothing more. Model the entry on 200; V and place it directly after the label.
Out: 7; V
